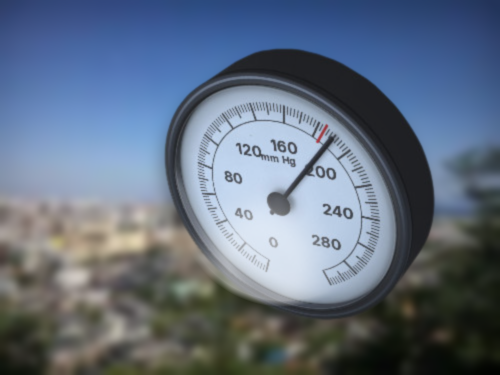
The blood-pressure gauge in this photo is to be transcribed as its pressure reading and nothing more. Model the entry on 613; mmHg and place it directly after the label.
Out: 190; mmHg
